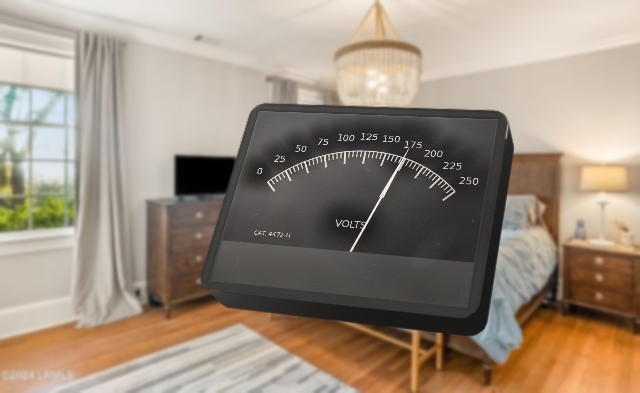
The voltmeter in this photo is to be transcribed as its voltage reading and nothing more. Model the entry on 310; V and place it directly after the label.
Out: 175; V
